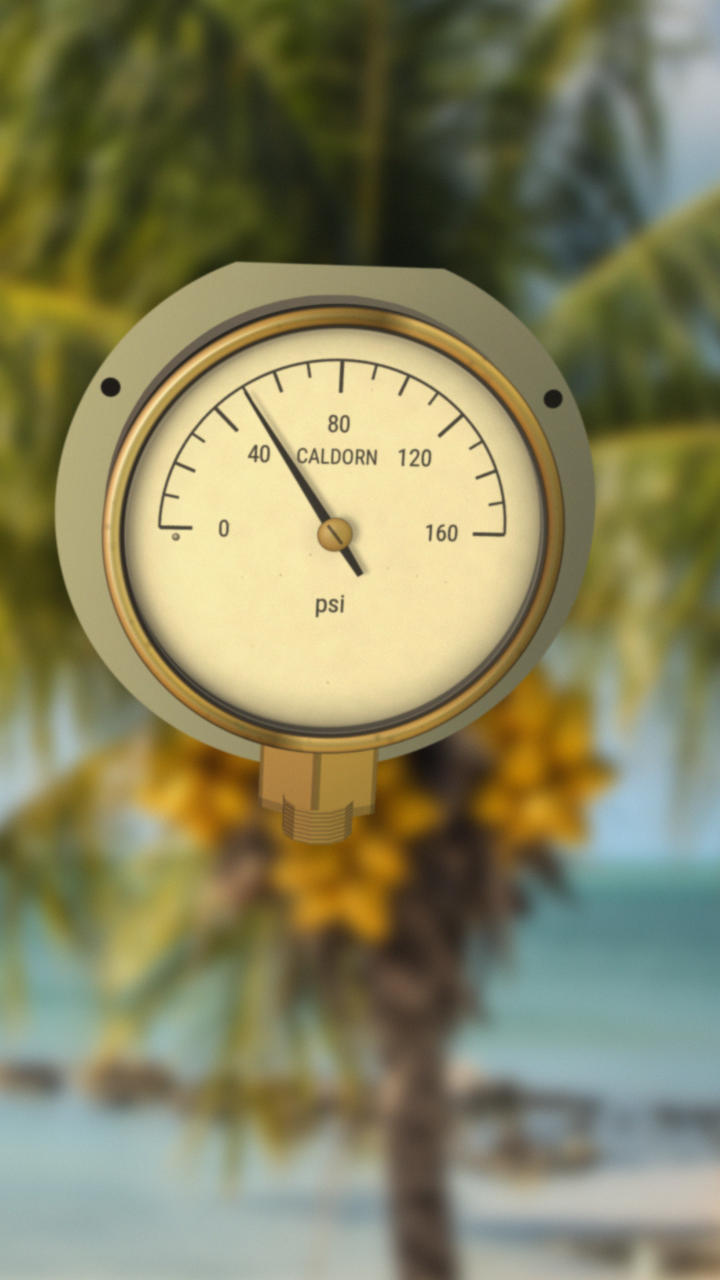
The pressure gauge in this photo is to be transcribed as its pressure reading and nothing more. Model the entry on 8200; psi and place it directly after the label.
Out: 50; psi
